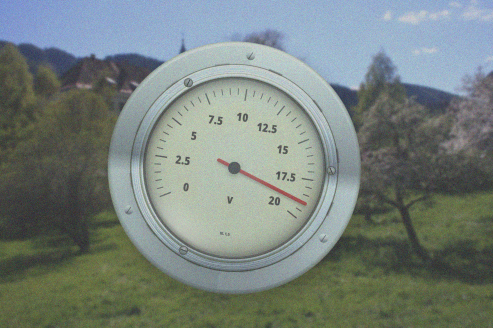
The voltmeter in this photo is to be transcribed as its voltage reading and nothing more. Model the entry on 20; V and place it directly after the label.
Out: 19; V
